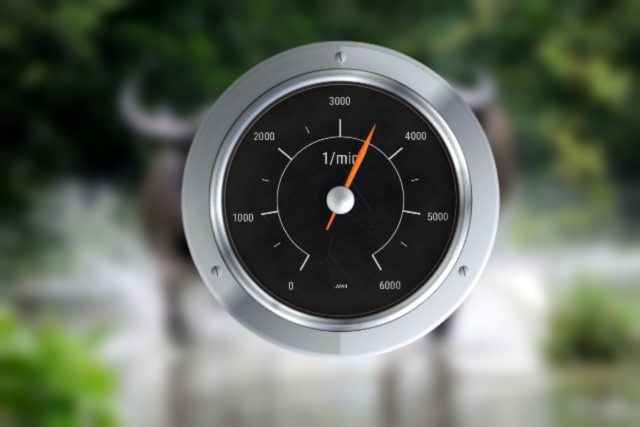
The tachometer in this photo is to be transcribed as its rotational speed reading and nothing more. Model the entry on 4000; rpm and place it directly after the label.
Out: 3500; rpm
